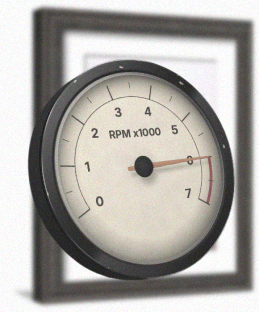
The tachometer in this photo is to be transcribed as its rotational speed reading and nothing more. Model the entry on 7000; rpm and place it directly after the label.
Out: 6000; rpm
